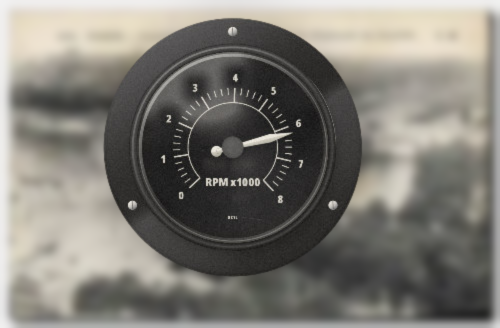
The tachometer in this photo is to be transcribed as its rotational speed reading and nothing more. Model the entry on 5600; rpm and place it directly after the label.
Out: 6200; rpm
